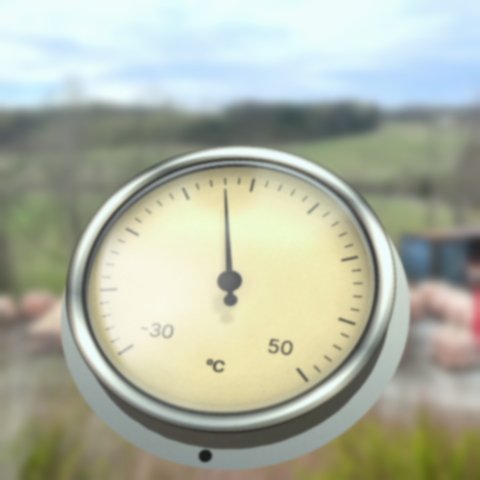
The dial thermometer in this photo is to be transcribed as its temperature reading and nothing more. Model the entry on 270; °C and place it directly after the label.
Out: 6; °C
